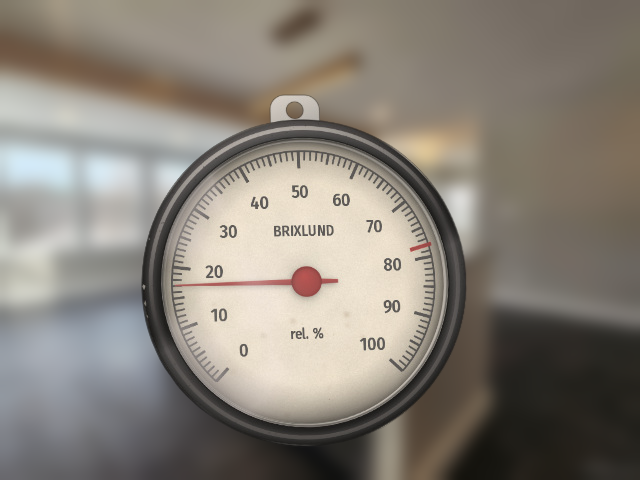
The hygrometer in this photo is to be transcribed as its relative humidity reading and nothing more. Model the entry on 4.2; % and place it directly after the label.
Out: 17; %
